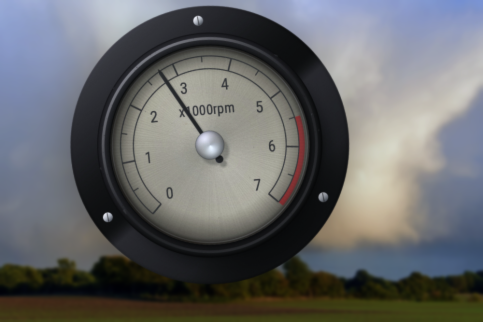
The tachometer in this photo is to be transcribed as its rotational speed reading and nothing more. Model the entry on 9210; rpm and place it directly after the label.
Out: 2750; rpm
